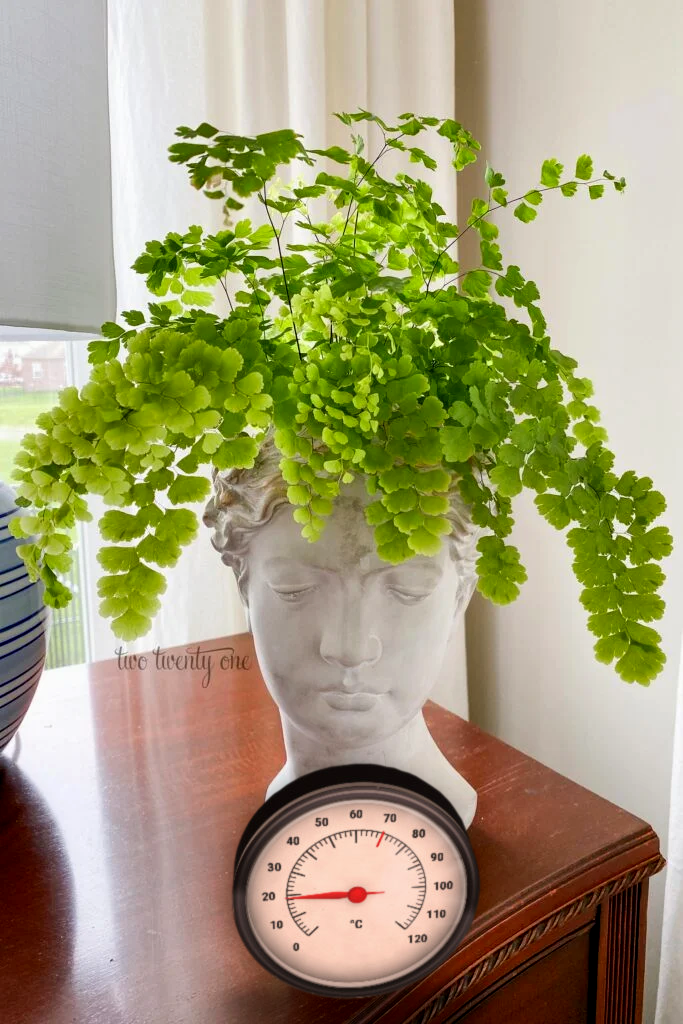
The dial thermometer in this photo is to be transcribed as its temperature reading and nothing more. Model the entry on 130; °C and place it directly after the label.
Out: 20; °C
